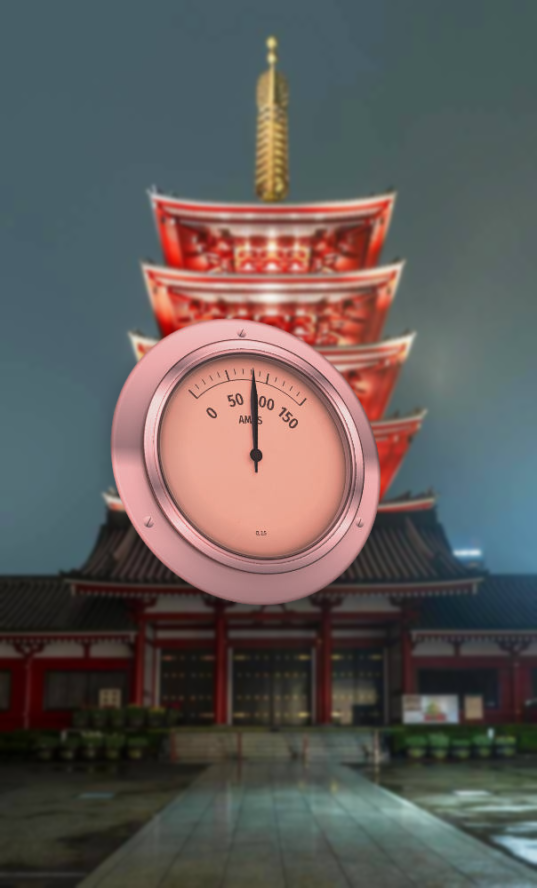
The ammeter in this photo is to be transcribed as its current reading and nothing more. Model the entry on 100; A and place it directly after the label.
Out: 80; A
